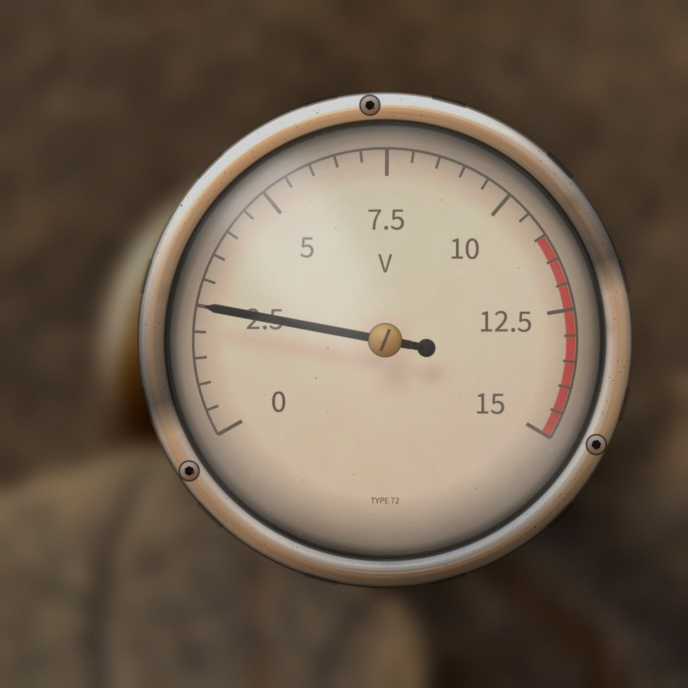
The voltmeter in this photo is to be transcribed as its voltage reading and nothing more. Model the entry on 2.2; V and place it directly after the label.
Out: 2.5; V
